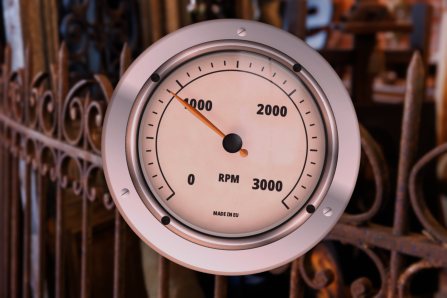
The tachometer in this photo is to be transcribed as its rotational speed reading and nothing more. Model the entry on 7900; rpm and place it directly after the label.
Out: 900; rpm
